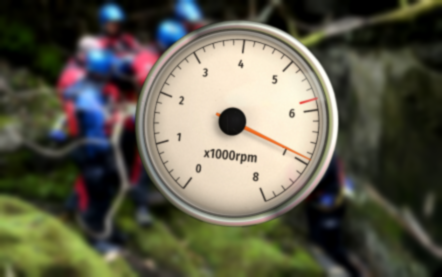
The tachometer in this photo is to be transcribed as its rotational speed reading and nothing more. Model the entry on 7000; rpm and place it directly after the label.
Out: 6900; rpm
